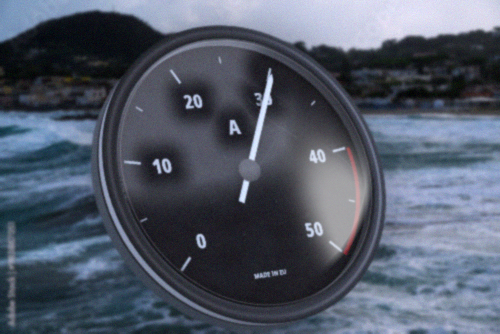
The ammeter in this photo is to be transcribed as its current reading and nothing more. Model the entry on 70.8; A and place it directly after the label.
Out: 30; A
